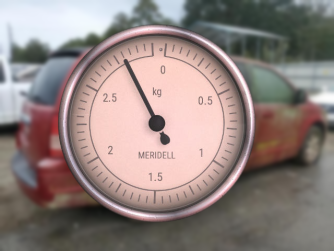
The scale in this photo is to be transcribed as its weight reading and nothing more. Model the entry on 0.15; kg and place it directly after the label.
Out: 2.8; kg
